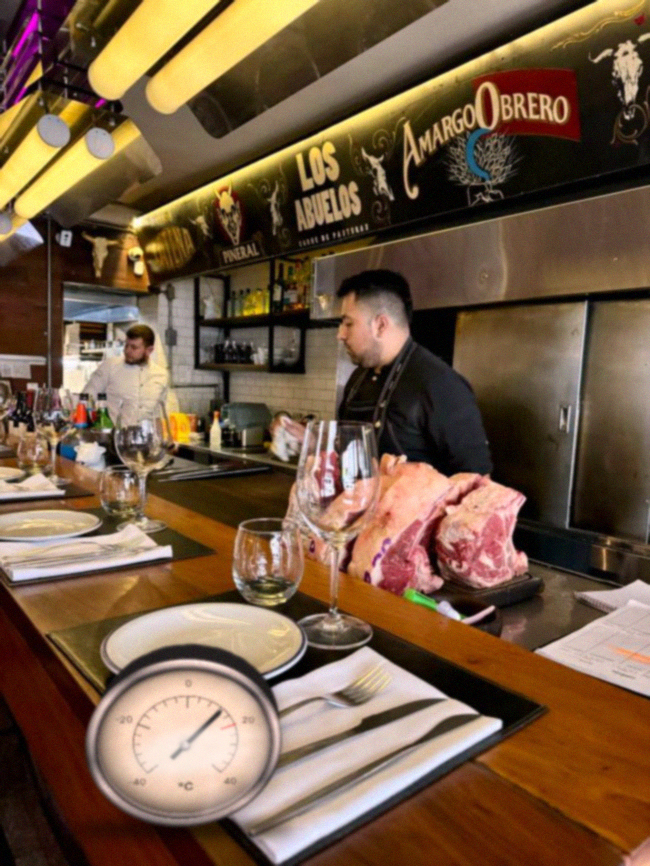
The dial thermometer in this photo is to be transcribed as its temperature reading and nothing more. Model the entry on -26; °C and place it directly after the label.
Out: 12; °C
